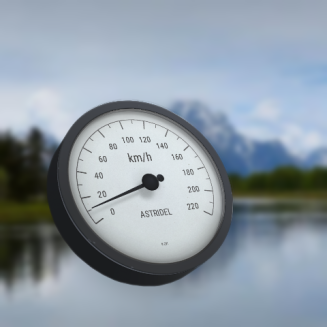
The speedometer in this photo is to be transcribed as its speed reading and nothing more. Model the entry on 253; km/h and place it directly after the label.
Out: 10; km/h
